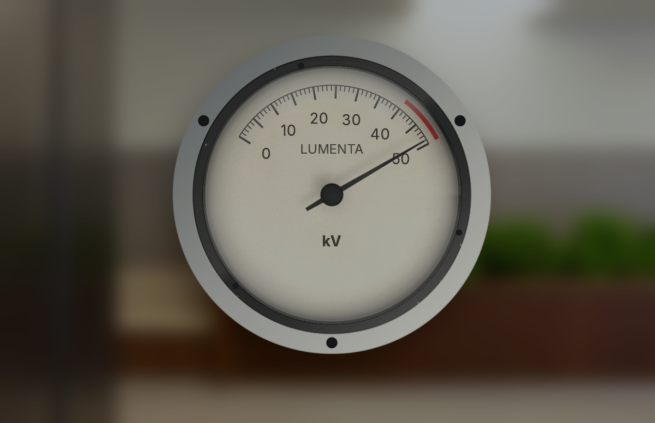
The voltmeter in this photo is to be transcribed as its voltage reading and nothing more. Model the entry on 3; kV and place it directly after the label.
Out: 49; kV
